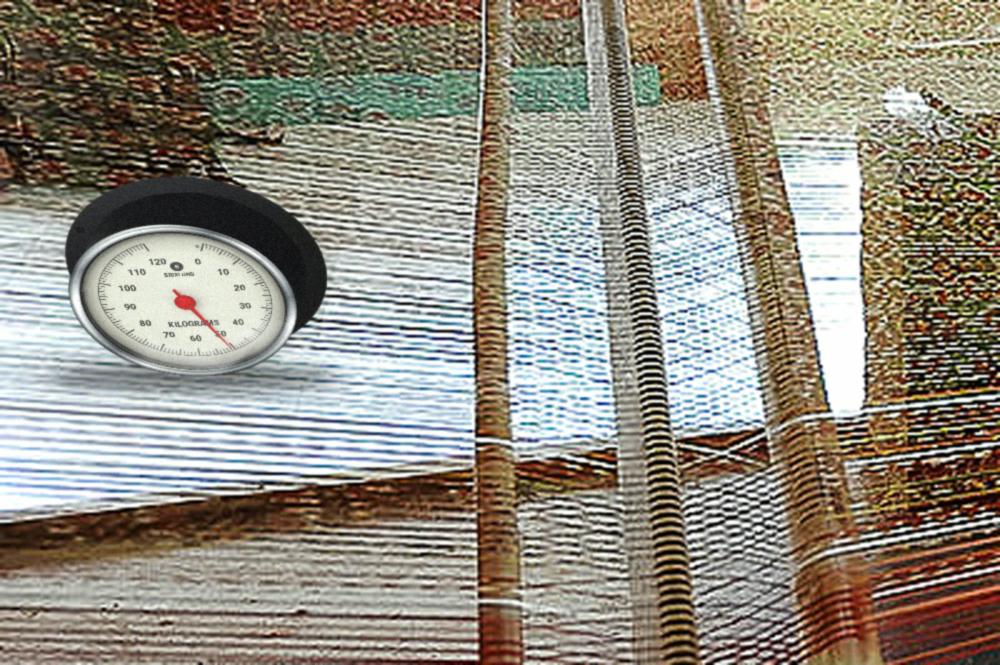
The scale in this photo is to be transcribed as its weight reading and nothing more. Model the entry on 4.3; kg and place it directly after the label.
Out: 50; kg
